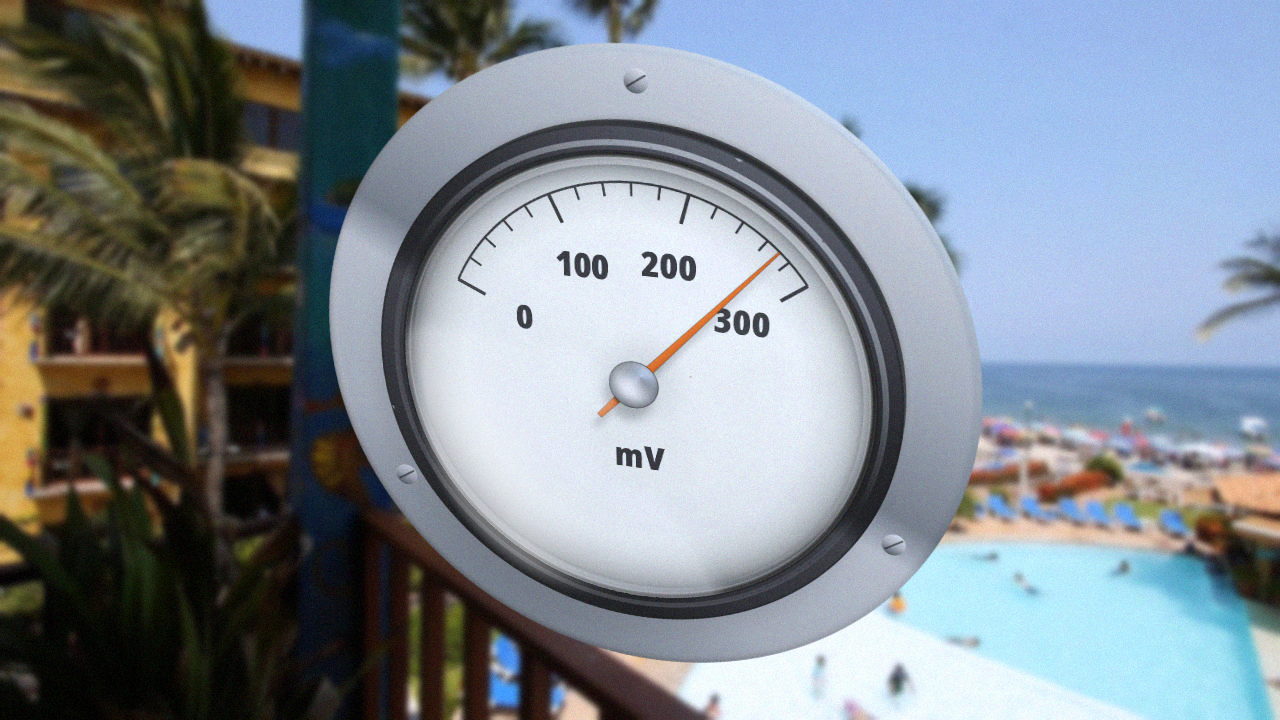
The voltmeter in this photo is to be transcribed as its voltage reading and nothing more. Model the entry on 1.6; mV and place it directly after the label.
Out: 270; mV
